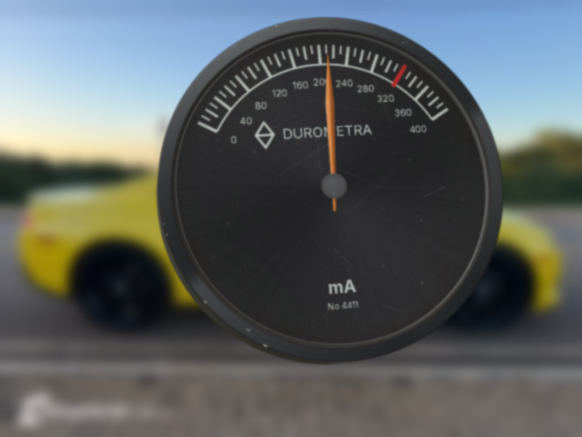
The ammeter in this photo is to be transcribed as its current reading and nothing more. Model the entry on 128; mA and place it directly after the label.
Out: 210; mA
